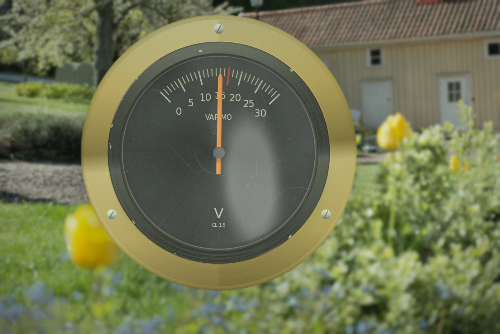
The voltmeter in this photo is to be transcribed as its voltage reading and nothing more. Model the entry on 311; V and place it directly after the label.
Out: 15; V
